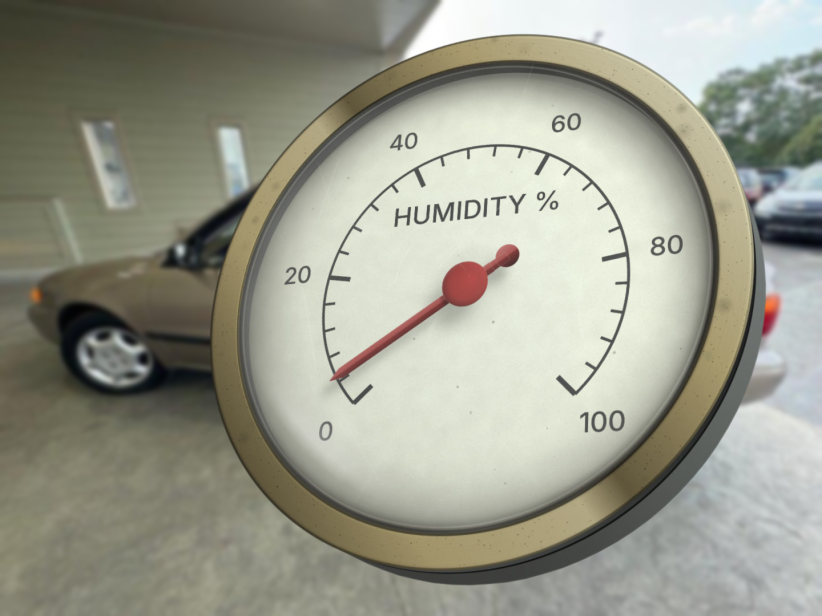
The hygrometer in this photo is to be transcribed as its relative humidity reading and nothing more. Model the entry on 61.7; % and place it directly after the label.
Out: 4; %
